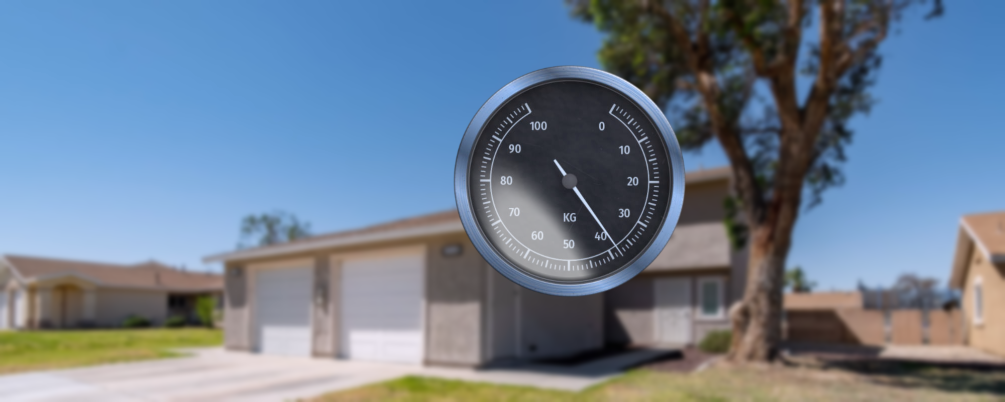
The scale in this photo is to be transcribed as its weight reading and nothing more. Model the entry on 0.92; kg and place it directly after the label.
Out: 38; kg
